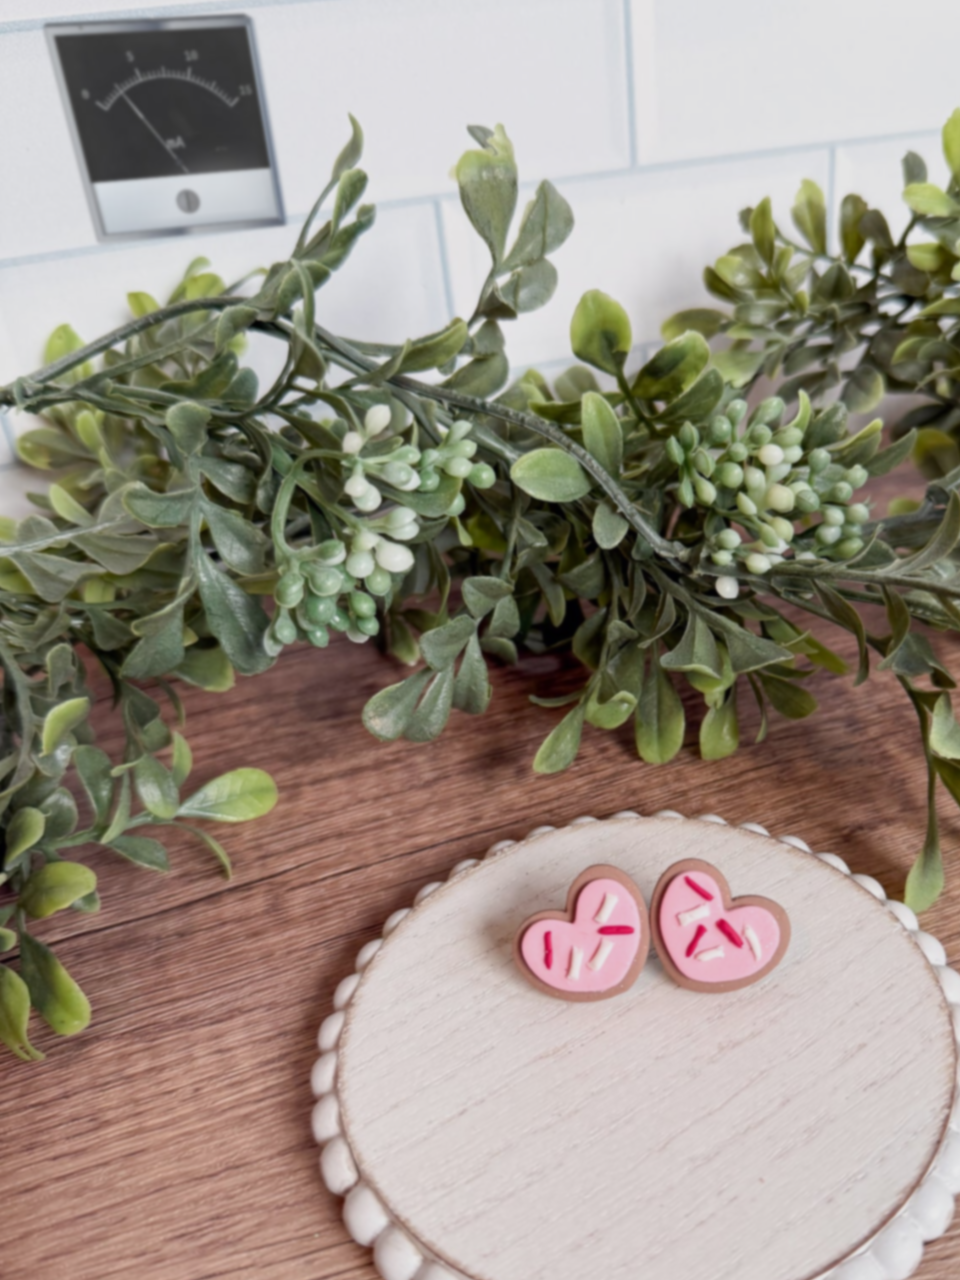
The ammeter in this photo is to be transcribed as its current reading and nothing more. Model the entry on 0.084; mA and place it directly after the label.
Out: 2.5; mA
